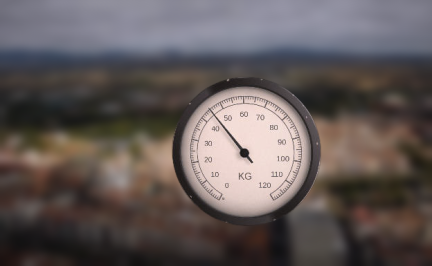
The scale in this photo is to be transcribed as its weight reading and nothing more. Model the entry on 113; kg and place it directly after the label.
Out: 45; kg
